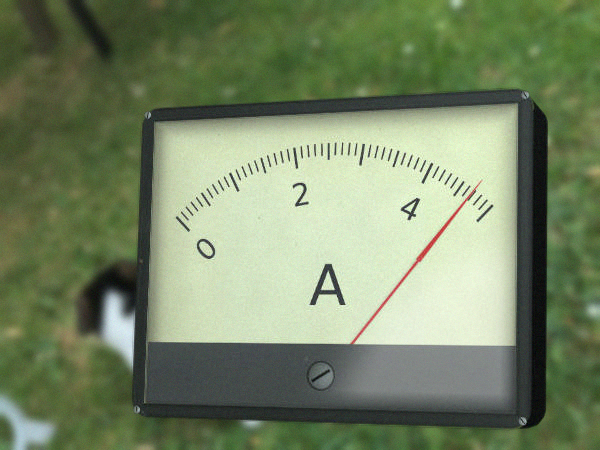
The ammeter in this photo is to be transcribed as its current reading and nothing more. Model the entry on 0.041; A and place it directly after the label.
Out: 4.7; A
